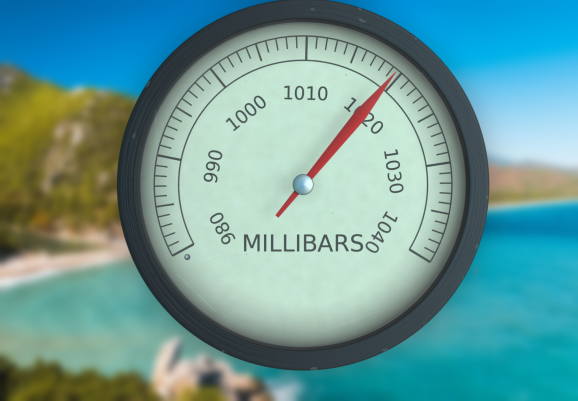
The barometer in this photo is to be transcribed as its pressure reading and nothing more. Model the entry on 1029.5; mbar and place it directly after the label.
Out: 1019.5; mbar
